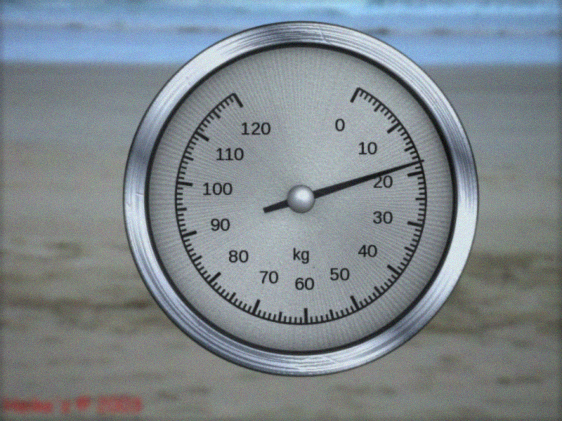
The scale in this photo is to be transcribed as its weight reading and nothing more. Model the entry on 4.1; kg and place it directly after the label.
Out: 18; kg
